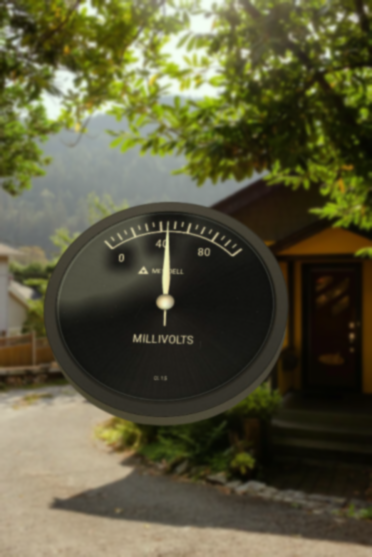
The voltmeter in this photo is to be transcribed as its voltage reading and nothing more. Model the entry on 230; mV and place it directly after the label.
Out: 45; mV
